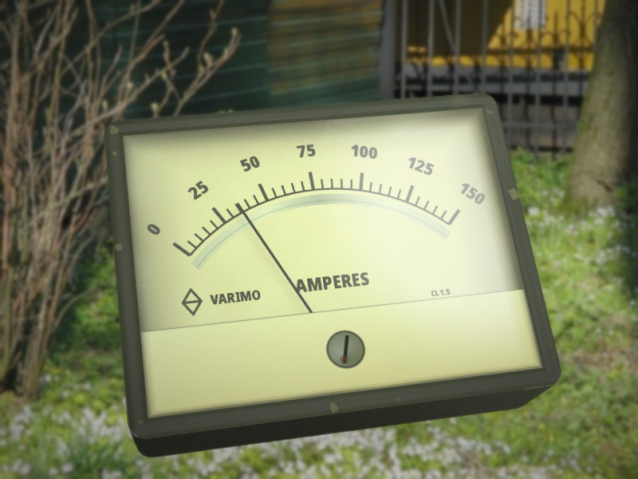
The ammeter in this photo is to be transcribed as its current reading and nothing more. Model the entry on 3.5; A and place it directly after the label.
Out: 35; A
